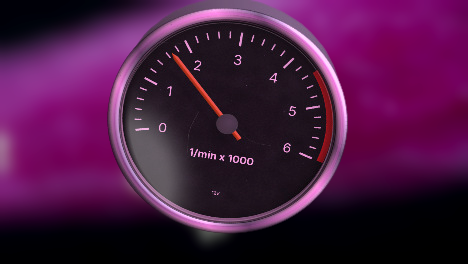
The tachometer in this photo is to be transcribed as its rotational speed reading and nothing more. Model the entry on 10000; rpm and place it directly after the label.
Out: 1700; rpm
